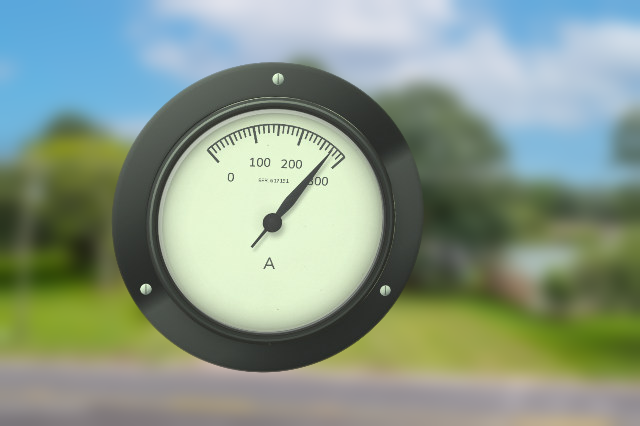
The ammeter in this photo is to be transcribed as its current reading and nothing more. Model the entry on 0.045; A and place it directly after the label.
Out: 270; A
